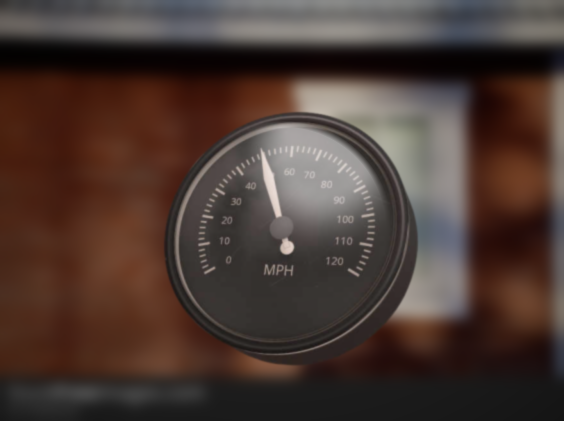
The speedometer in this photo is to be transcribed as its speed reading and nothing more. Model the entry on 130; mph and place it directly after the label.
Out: 50; mph
